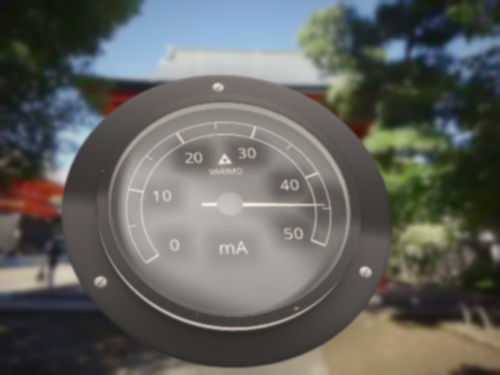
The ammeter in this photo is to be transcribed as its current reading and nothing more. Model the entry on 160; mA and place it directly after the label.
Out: 45; mA
